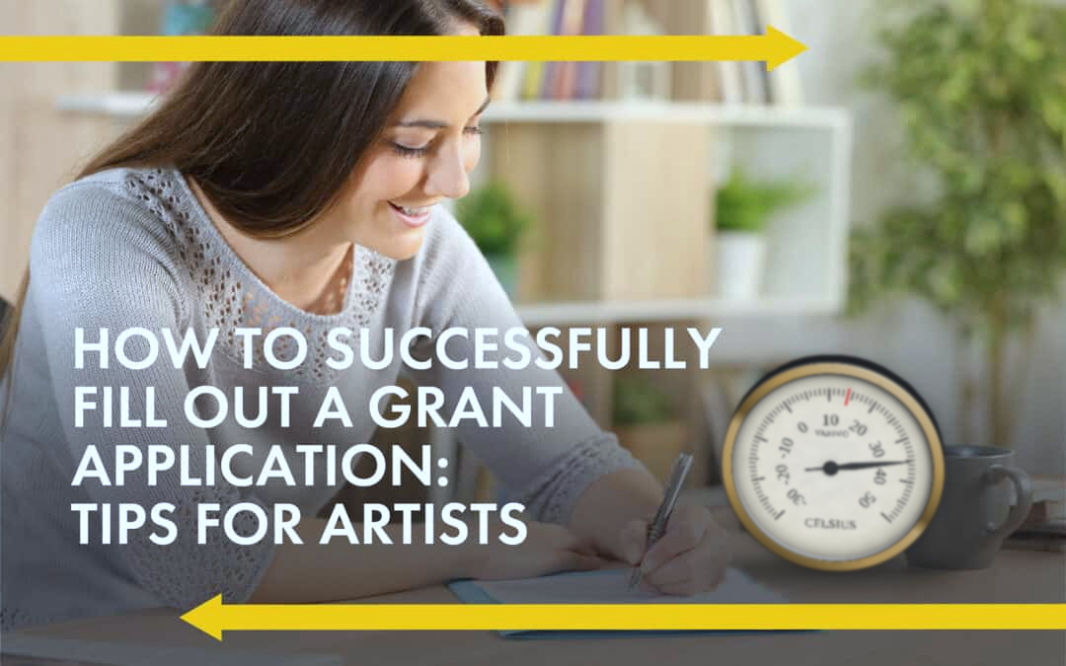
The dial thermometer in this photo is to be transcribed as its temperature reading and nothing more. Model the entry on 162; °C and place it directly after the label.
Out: 35; °C
